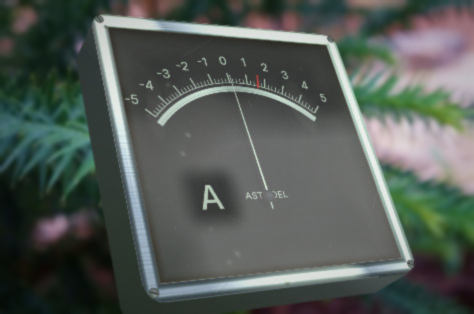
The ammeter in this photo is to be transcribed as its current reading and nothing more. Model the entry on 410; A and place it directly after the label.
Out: 0; A
